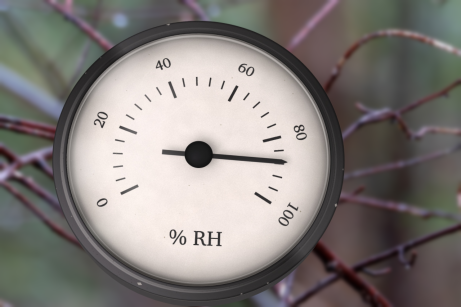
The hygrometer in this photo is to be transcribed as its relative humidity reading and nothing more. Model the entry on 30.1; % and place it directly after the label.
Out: 88; %
